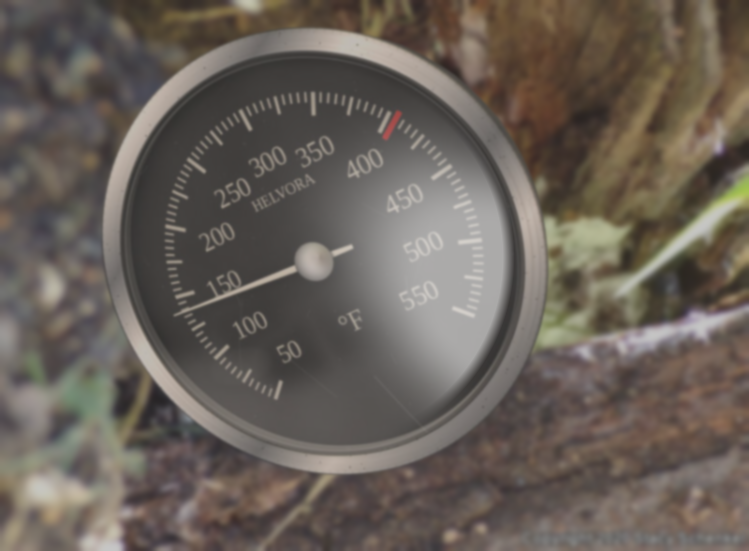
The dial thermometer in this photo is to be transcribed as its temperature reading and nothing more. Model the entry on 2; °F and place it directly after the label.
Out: 140; °F
